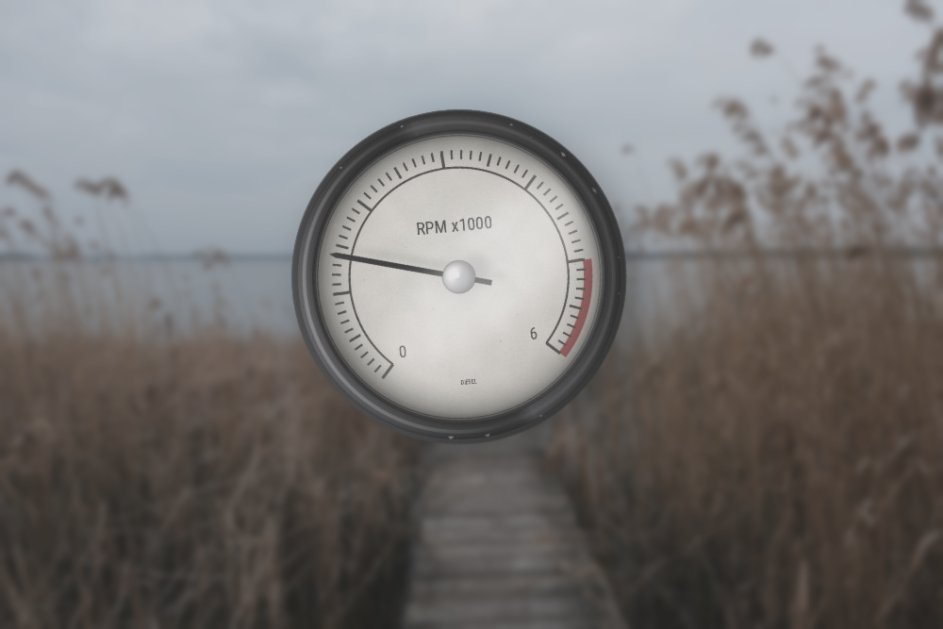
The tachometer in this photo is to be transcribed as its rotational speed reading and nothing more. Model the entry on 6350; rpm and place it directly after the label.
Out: 1400; rpm
